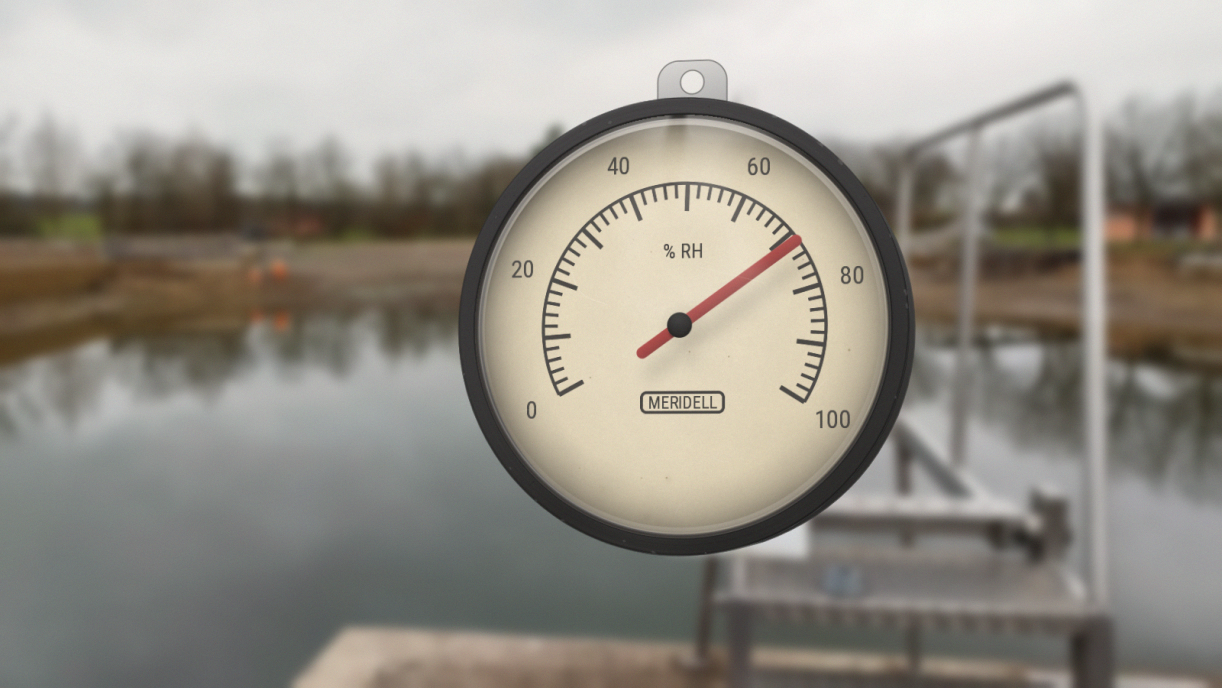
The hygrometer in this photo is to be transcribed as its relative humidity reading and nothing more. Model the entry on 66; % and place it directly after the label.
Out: 72; %
